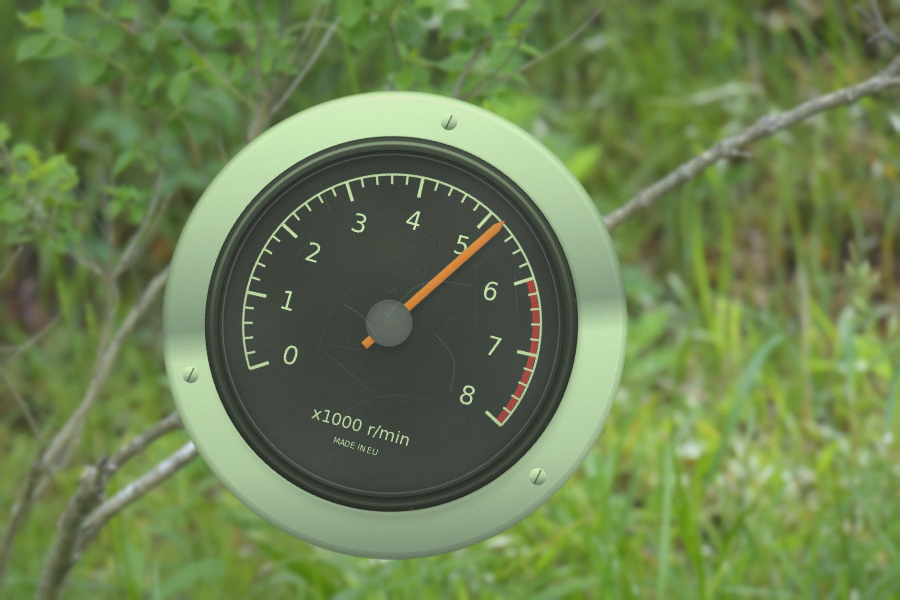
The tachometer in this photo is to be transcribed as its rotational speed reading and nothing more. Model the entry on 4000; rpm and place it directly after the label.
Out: 5200; rpm
